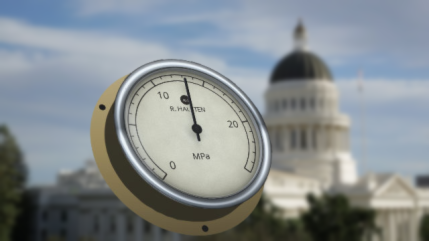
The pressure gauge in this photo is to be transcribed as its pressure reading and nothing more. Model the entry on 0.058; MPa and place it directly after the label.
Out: 13; MPa
